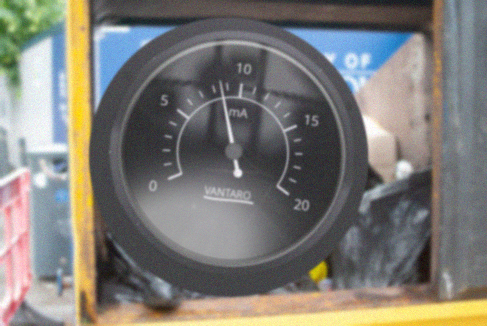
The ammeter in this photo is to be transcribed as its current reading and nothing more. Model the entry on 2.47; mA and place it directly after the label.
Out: 8.5; mA
